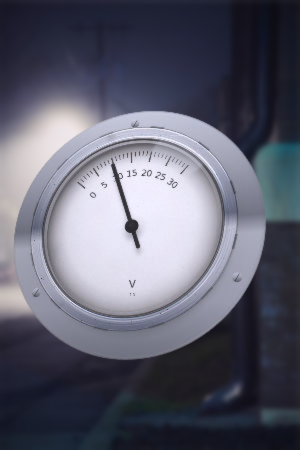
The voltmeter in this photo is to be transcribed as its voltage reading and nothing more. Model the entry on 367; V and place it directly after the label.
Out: 10; V
